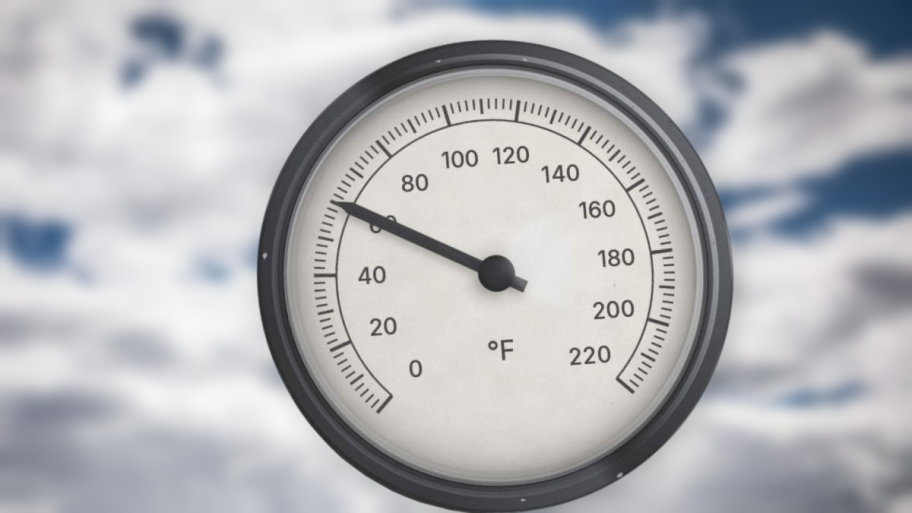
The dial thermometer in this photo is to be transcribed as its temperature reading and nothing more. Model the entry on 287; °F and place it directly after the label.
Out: 60; °F
